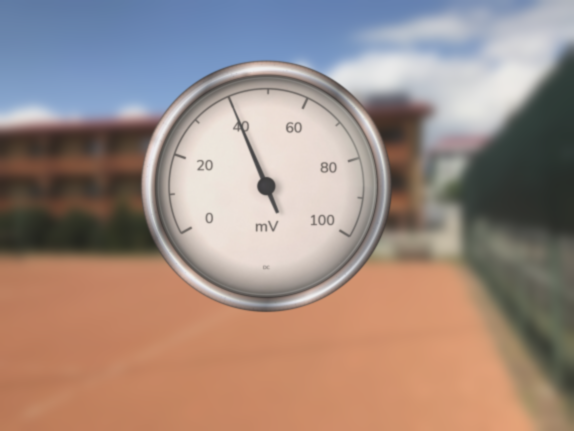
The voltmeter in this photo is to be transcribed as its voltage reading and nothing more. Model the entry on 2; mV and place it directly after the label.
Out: 40; mV
